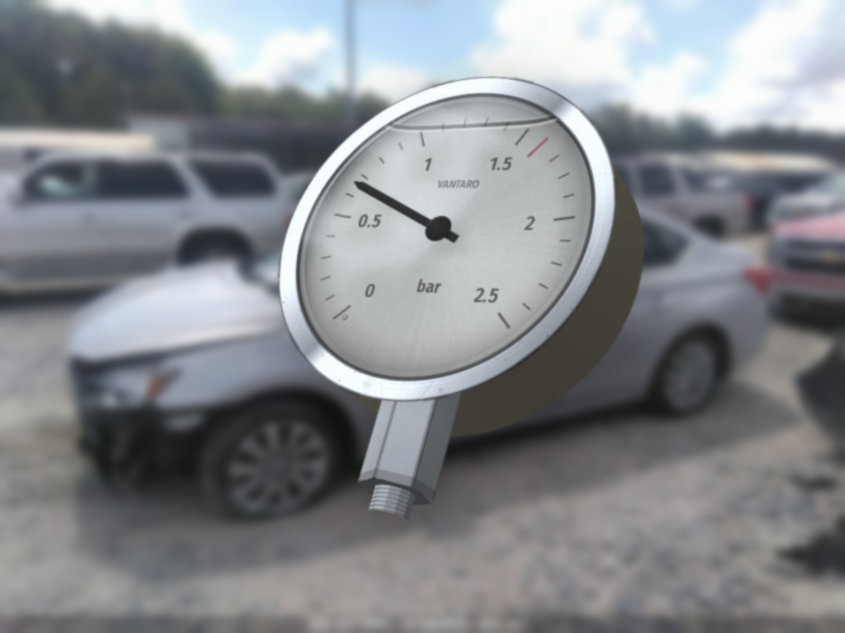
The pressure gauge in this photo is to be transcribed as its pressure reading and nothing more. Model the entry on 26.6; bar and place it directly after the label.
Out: 0.65; bar
